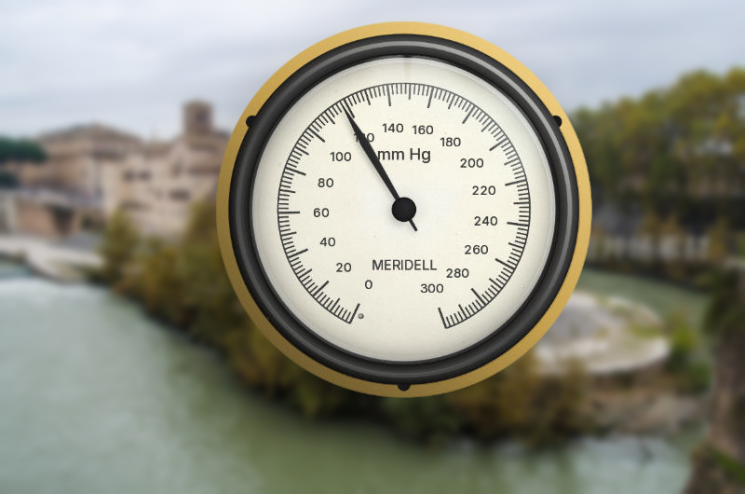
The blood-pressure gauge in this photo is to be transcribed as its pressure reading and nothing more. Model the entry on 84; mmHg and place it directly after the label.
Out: 118; mmHg
